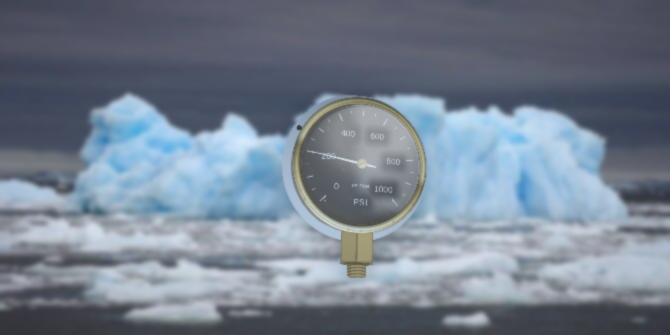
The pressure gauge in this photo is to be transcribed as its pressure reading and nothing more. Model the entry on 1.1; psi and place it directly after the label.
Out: 200; psi
